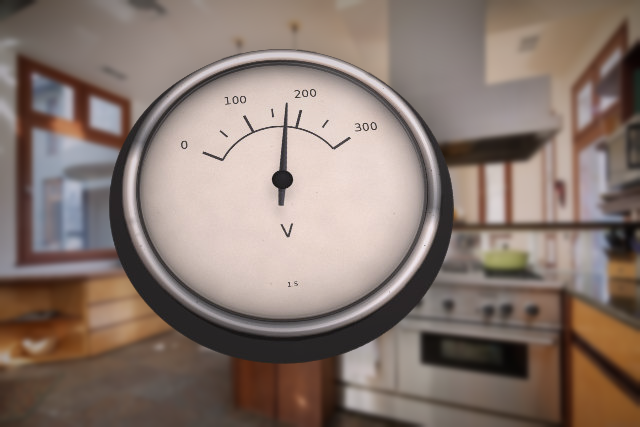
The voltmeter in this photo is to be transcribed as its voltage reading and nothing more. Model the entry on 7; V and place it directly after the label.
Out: 175; V
